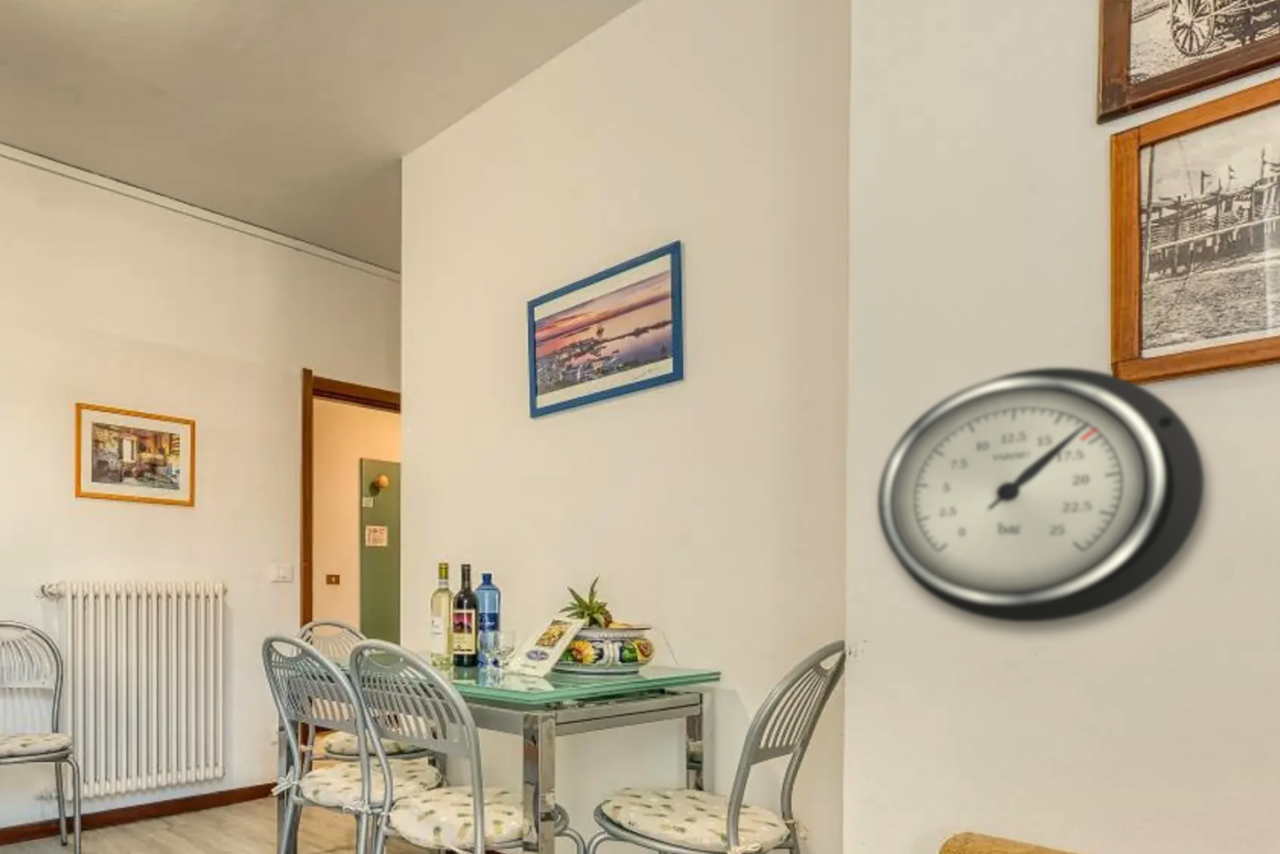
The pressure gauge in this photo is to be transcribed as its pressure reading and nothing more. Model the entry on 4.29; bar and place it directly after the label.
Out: 16.5; bar
